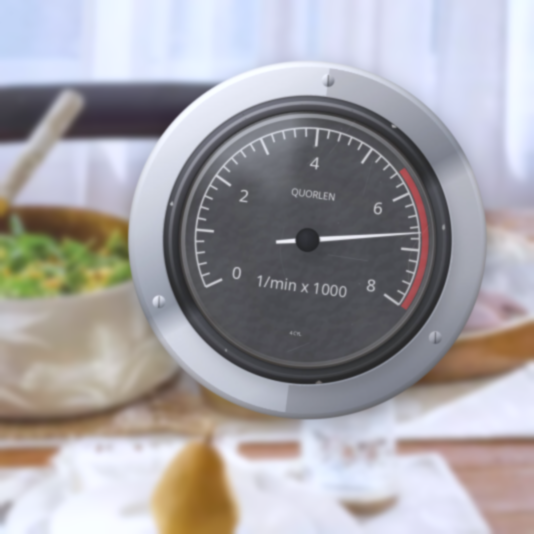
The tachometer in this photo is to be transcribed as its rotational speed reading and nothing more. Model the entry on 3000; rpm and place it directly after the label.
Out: 6700; rpm
